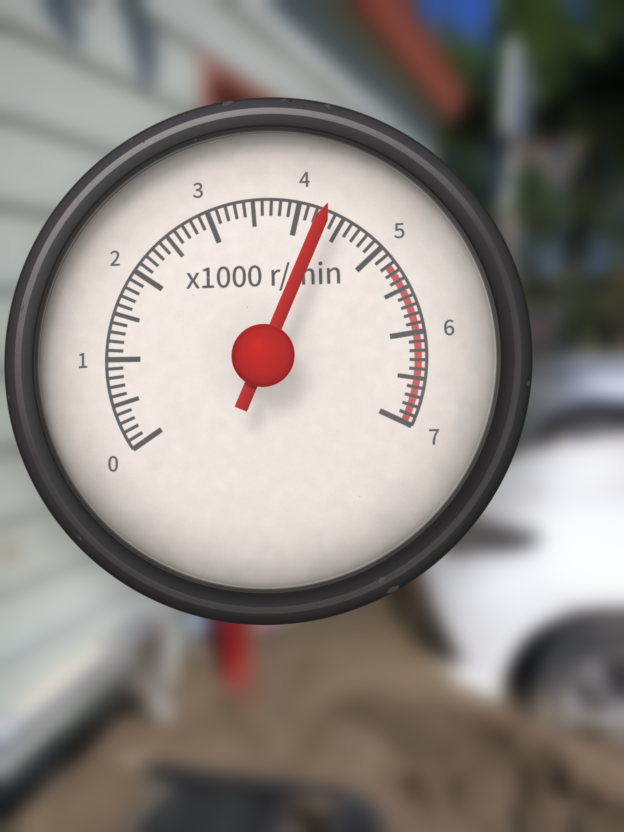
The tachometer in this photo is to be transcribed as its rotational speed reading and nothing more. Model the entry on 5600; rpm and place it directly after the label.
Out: 4300; rpm
